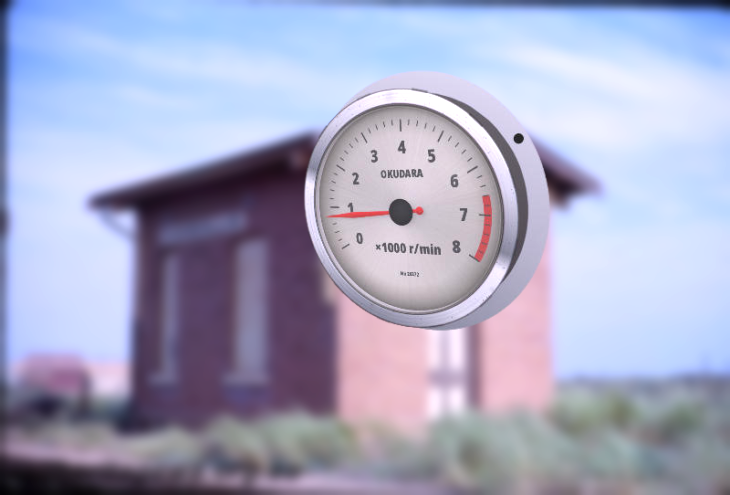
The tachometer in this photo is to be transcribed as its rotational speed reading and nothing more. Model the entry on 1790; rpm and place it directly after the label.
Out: 800; rpm
